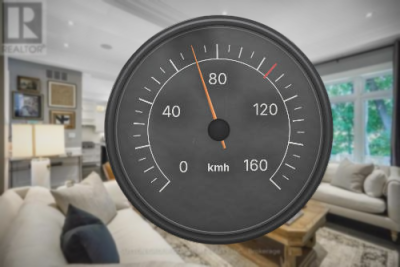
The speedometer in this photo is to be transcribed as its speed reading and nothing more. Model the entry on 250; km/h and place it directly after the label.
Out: 70; km/h
